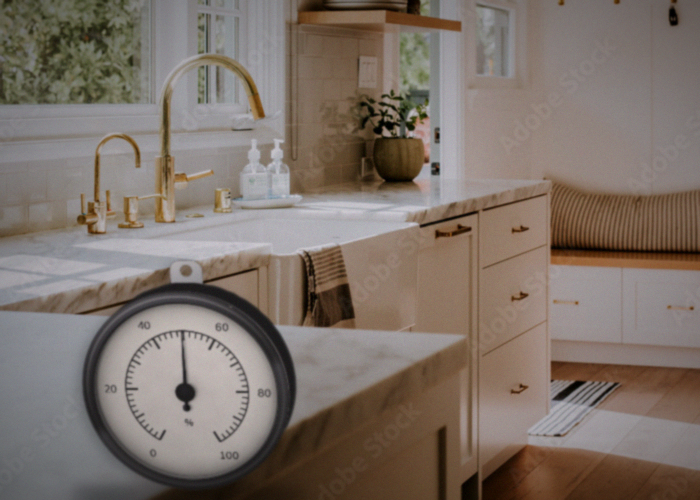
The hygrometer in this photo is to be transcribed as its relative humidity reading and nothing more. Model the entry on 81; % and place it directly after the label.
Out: 50; %
